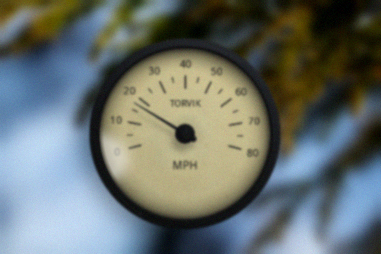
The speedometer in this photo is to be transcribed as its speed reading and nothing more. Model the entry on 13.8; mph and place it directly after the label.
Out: 17.5; mph
